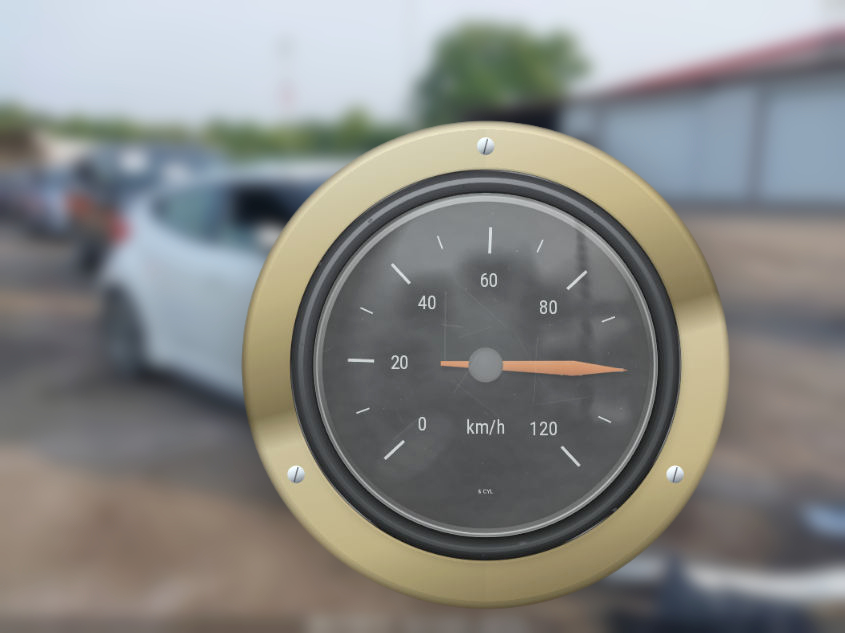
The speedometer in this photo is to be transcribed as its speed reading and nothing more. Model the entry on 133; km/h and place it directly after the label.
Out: 100; km/h
